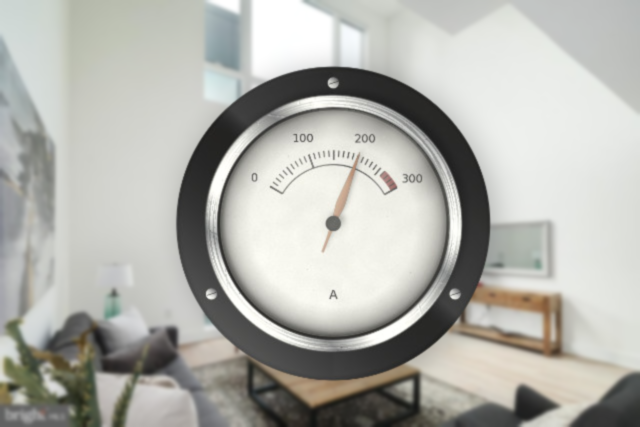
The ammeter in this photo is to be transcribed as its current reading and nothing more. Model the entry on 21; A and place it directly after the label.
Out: 200; A
